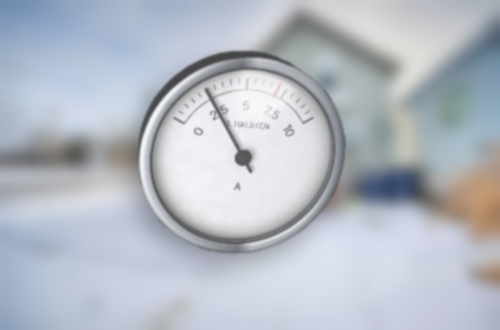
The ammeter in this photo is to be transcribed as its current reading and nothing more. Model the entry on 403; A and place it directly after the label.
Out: 2.5; A
